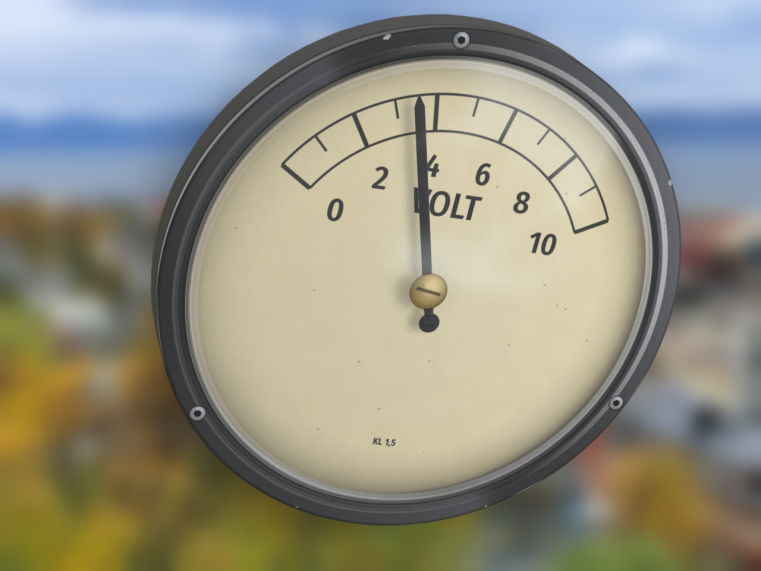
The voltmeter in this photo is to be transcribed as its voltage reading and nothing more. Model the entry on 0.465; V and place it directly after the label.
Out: 3.5; V
